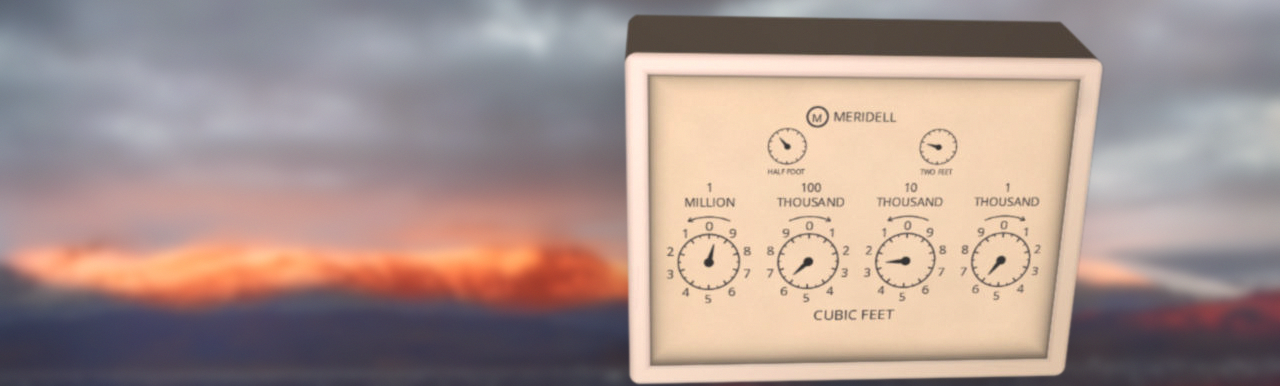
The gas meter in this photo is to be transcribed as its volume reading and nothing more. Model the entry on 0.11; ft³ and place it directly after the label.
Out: 962600; ft³
